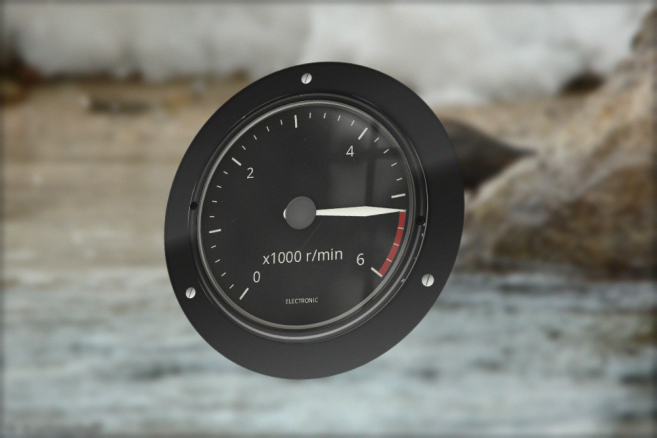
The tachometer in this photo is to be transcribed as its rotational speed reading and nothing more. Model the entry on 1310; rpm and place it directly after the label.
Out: 5200; rpm
